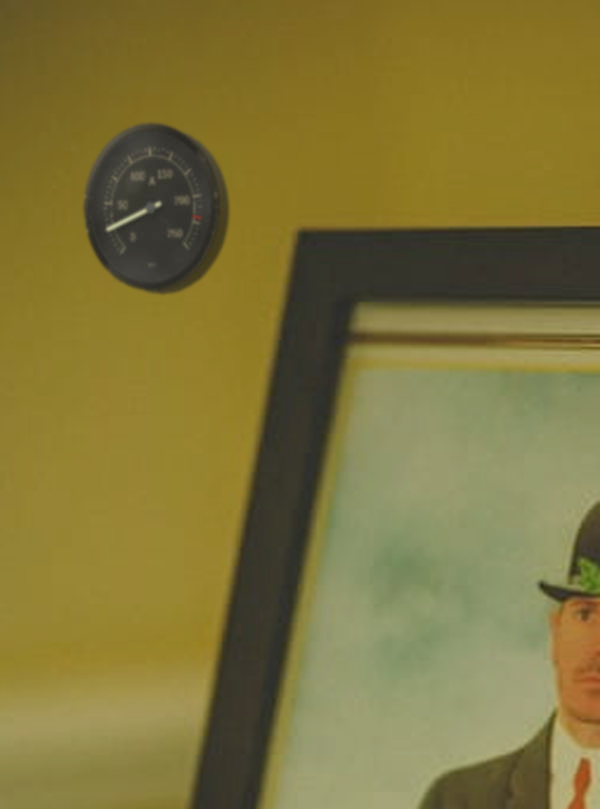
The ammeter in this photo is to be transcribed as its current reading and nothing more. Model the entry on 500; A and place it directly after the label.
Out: 25; A
